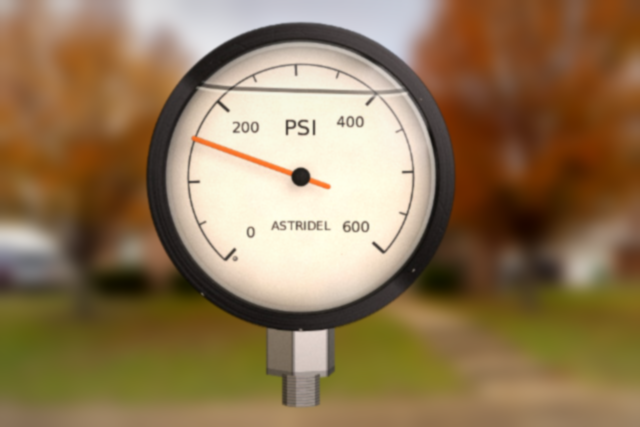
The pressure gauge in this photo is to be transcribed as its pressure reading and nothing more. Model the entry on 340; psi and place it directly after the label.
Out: 150; psi
